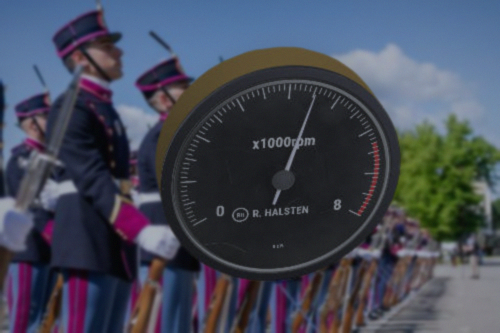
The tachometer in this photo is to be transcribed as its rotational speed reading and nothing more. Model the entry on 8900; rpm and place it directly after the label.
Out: 4500; rpm
